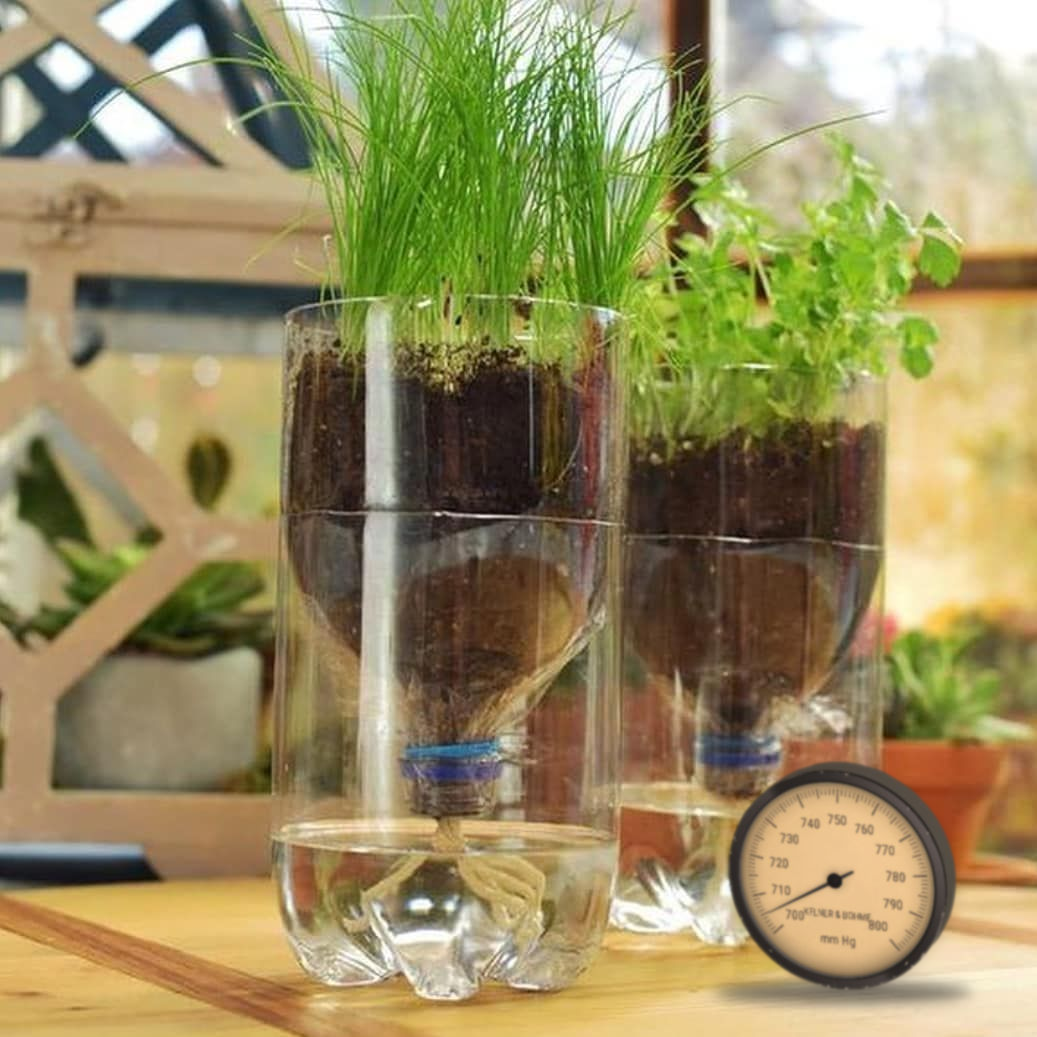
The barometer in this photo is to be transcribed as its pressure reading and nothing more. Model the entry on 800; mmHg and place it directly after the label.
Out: 705; mmHg
